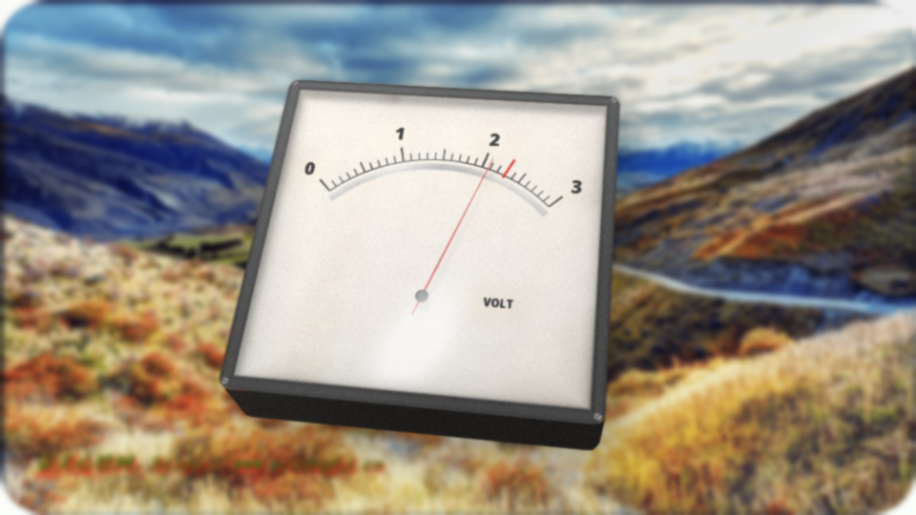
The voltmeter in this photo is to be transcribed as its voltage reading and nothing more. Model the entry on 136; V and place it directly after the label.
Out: 2.1; V
